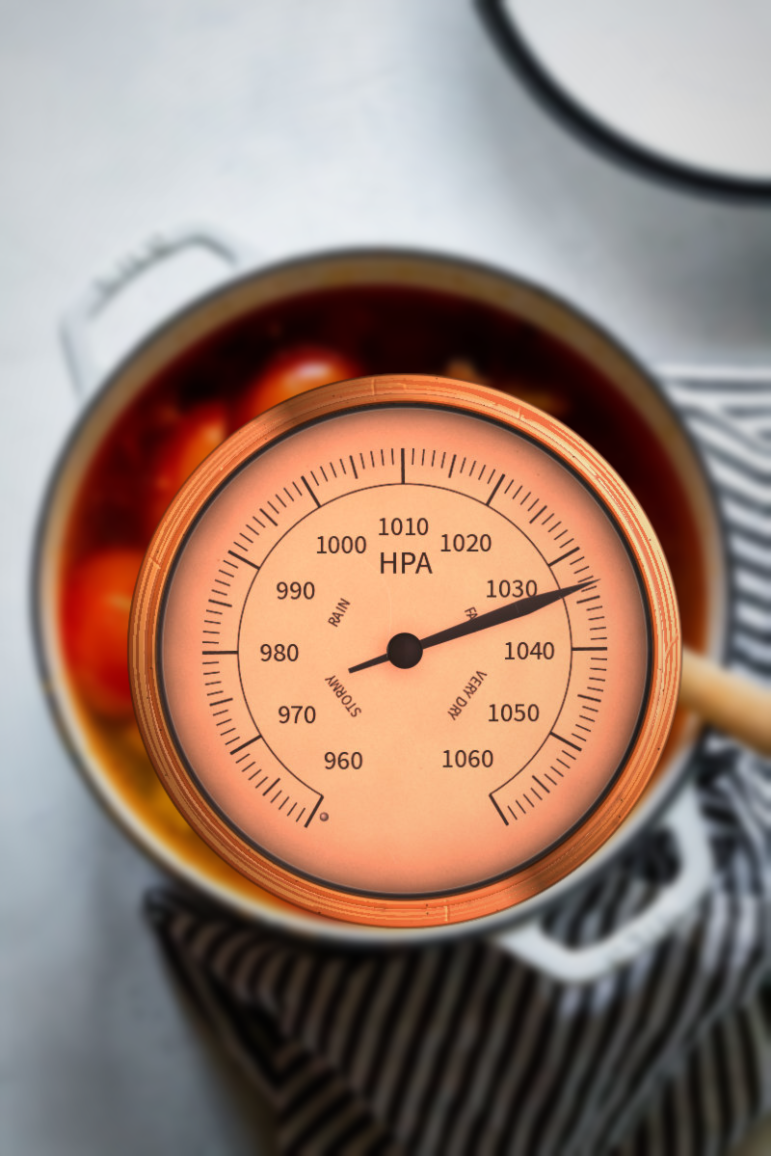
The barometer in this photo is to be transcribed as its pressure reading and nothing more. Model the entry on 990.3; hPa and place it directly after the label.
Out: 1033.5; hPa
